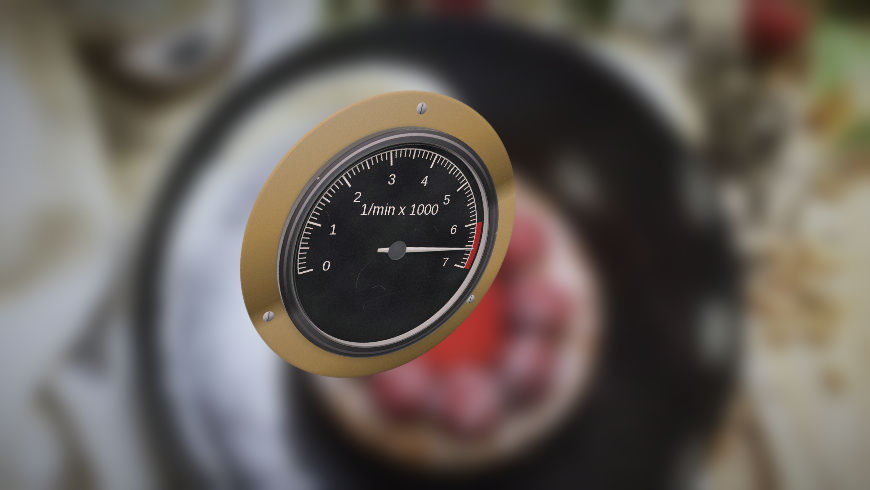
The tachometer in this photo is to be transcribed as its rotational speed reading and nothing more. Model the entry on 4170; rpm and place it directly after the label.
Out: 6500; rpm
